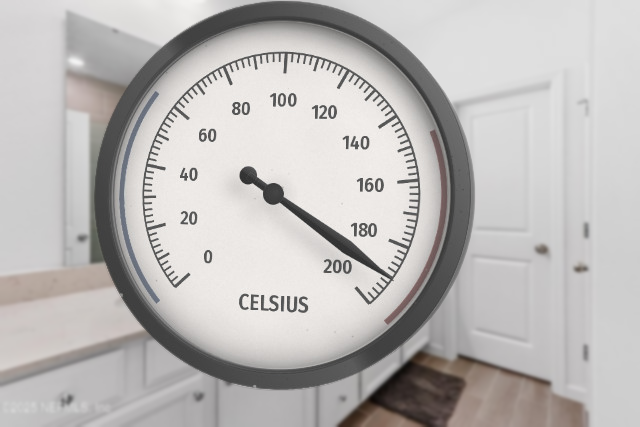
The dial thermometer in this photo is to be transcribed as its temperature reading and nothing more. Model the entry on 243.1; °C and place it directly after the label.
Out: 190; °C
